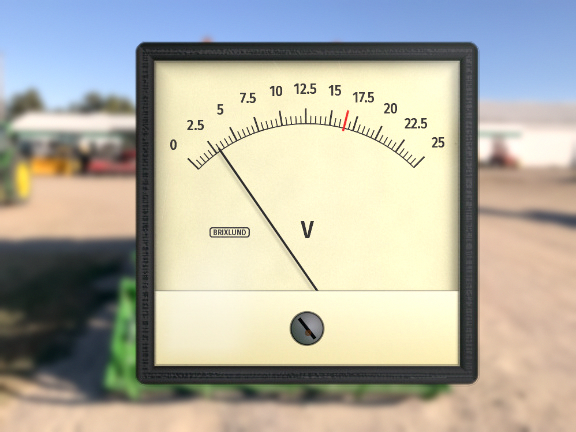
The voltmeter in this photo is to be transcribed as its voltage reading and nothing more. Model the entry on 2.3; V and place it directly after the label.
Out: 3; V
